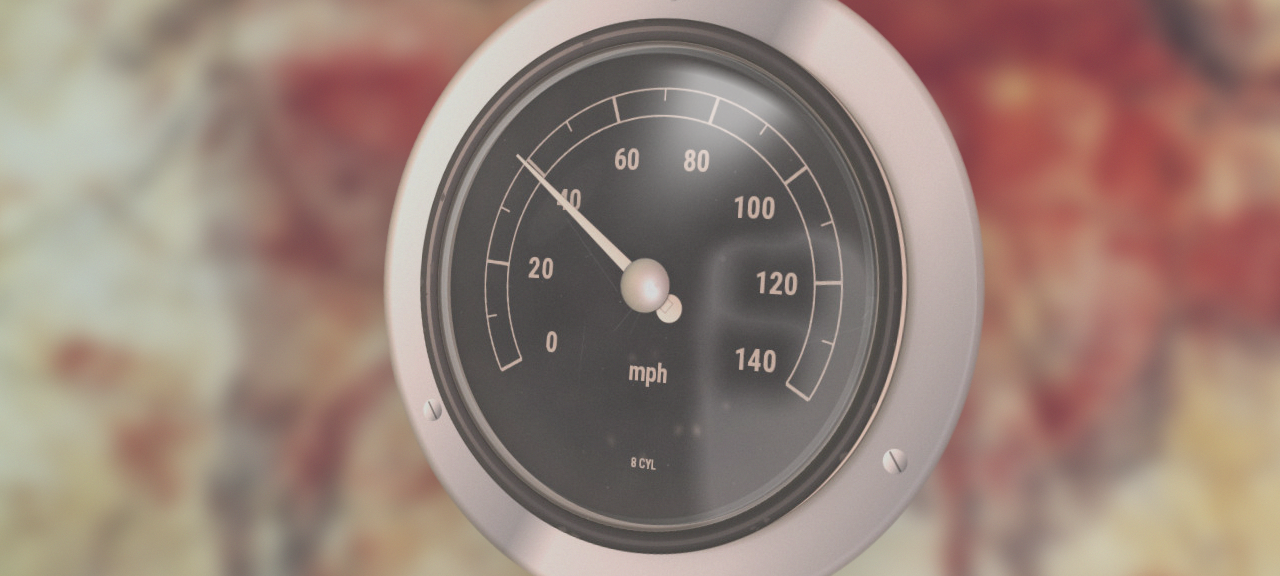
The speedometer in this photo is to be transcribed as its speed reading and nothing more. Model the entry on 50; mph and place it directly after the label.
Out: 40; mph
